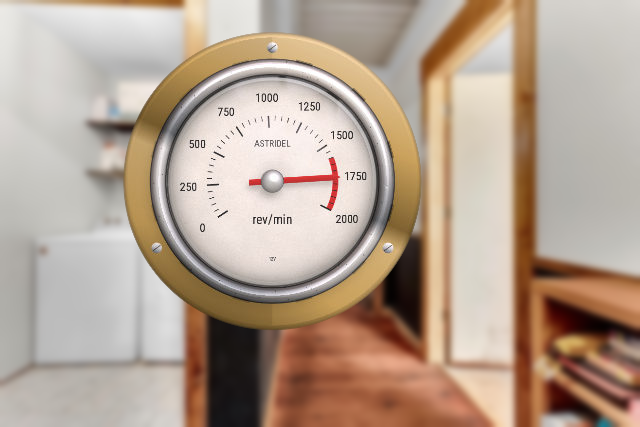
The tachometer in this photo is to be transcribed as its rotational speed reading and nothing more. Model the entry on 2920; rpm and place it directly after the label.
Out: 1750; rpm
